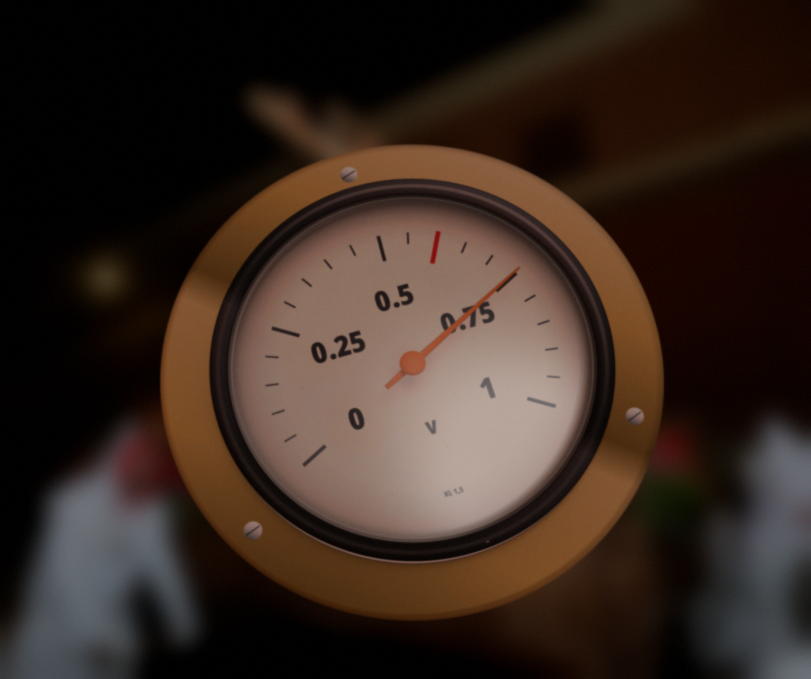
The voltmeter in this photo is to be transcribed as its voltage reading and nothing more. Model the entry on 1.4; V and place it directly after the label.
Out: 0.75; V
